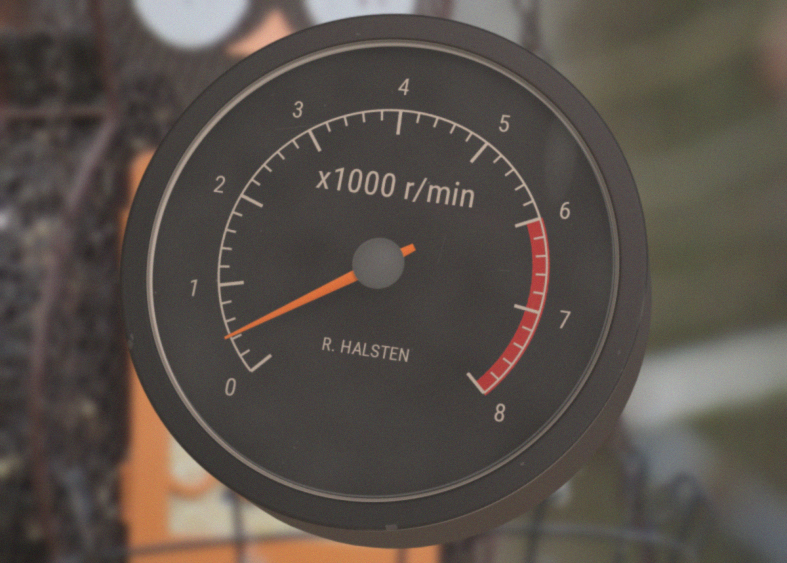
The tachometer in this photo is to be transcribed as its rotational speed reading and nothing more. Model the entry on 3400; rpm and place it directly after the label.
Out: 400; rpm
